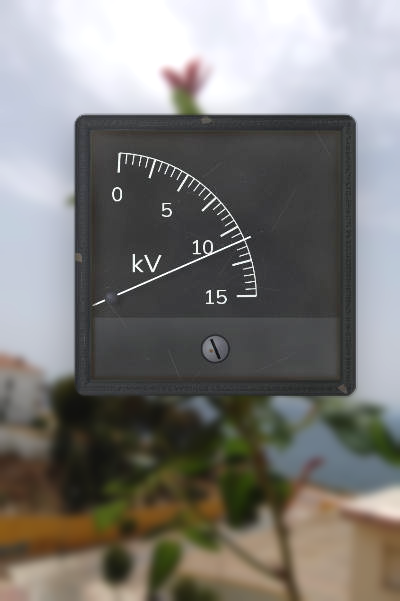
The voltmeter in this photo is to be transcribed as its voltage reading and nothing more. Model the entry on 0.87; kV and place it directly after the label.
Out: 11; kV
